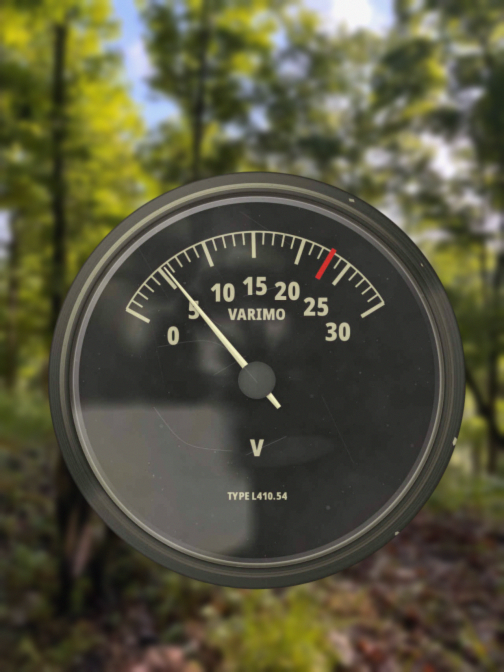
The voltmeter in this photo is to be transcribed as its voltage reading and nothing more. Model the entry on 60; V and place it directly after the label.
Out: 5.5; V
